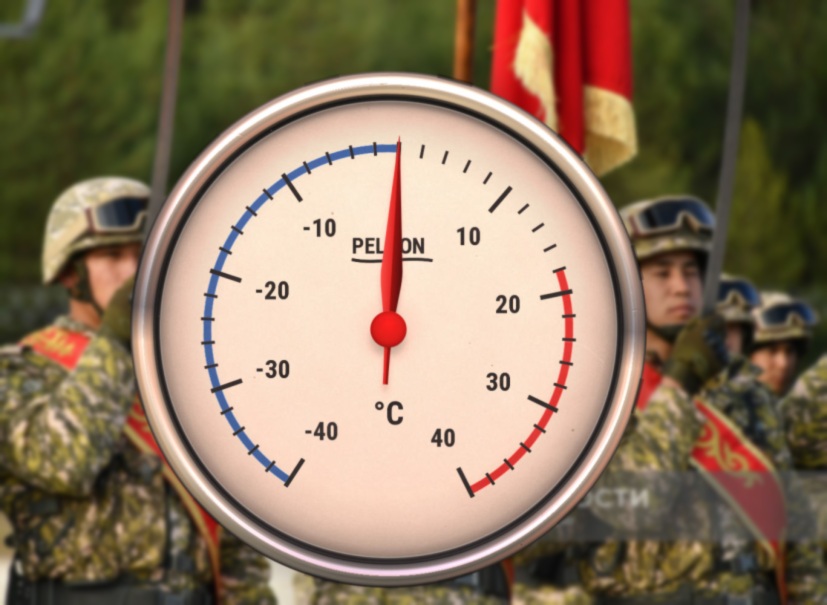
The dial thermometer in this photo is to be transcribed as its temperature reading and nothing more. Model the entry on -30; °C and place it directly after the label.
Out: 0; °C
